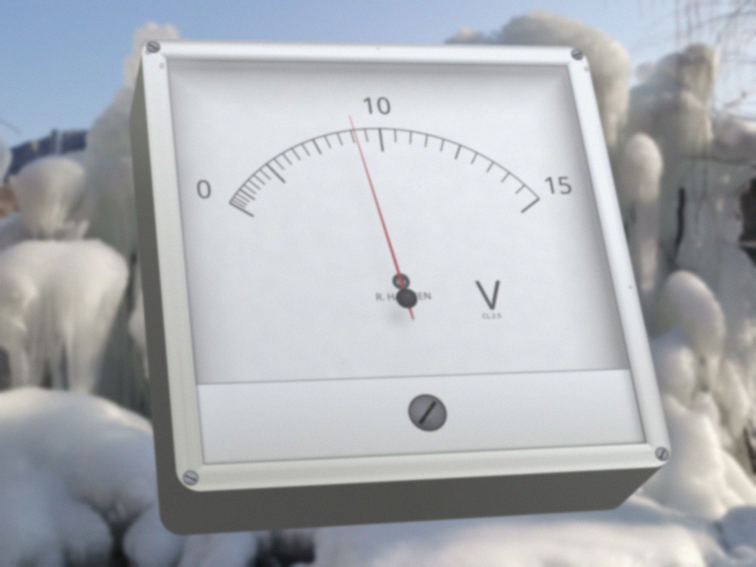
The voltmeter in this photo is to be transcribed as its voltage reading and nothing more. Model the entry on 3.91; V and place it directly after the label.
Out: 9; V
